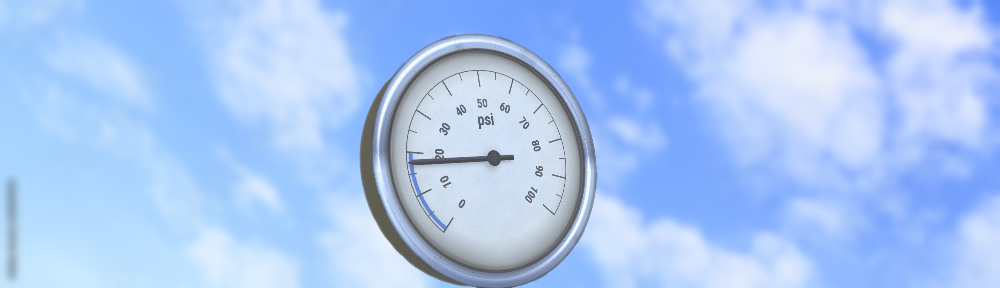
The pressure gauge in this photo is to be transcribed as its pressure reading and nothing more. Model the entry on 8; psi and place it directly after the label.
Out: 17.5; psi
